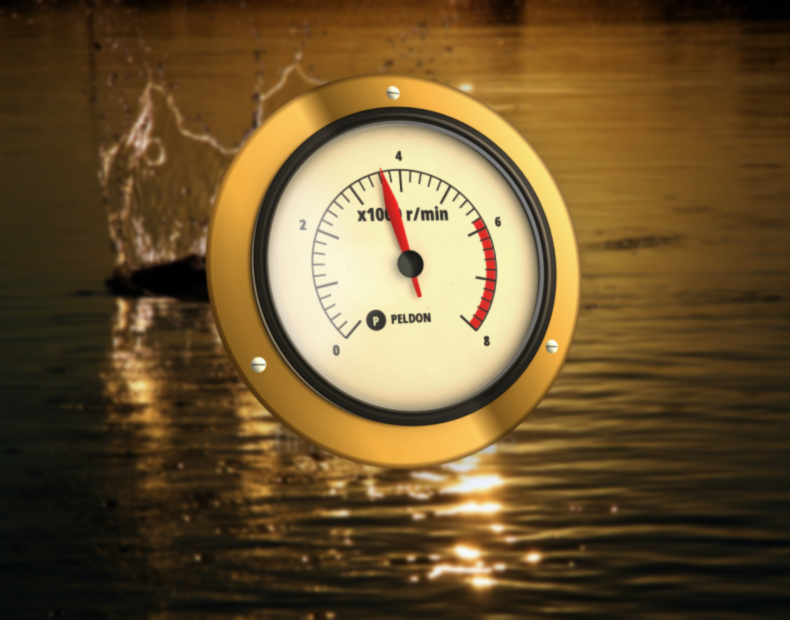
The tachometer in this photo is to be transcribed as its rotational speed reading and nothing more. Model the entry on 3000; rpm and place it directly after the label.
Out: 3600; rpm
